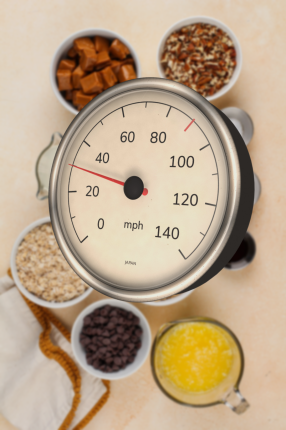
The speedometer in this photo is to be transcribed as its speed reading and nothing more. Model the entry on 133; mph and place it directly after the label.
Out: 30; mph
